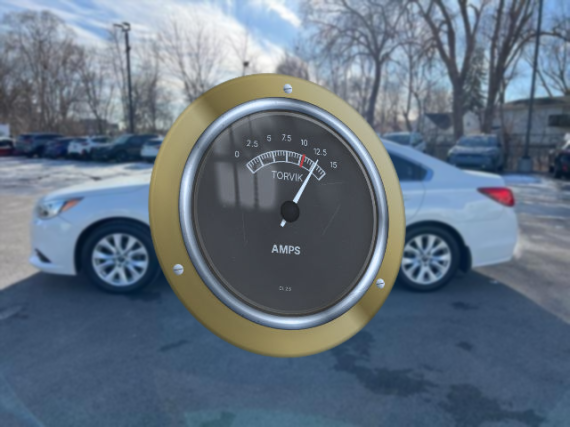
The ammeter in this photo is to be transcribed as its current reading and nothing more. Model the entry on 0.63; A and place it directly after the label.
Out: 12.5; A
